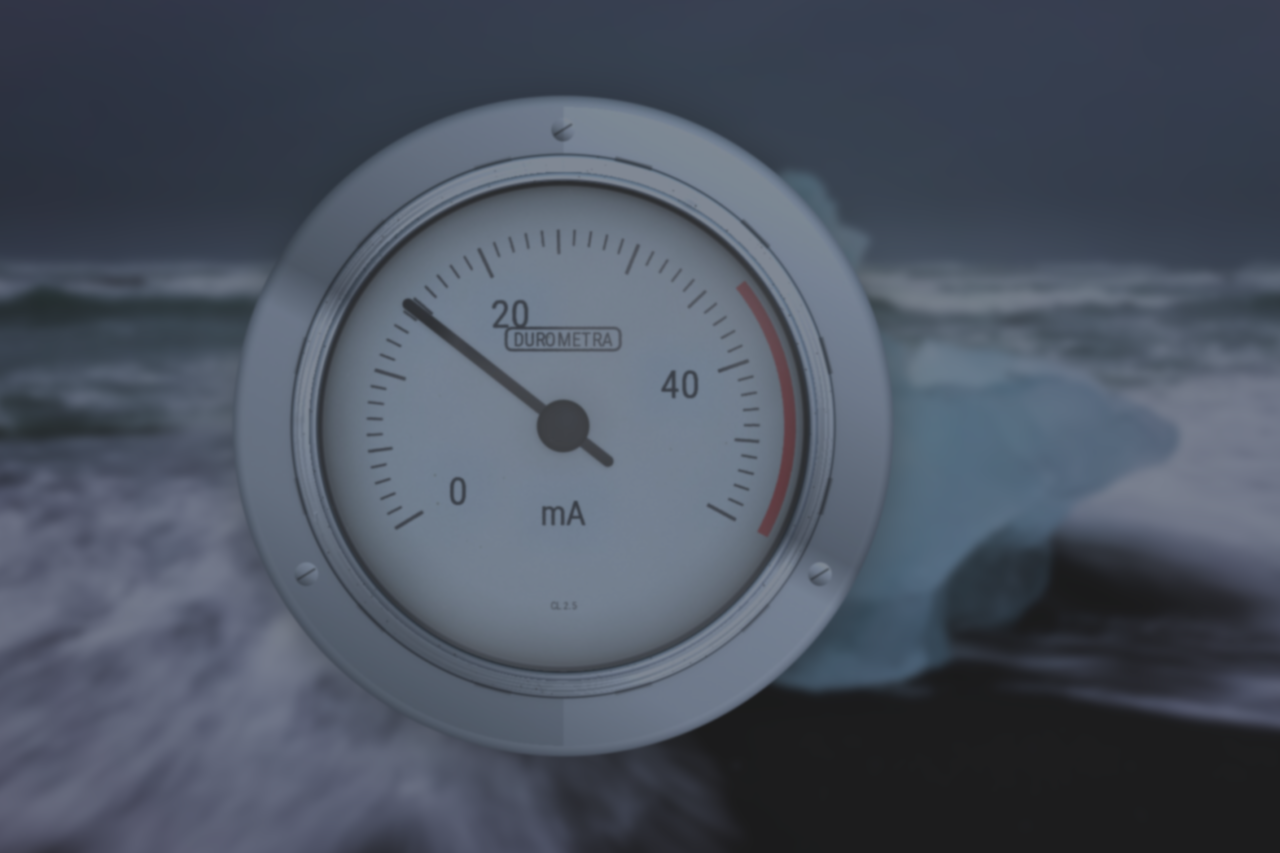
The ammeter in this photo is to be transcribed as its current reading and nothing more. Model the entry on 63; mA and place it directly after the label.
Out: 14.5; mA
